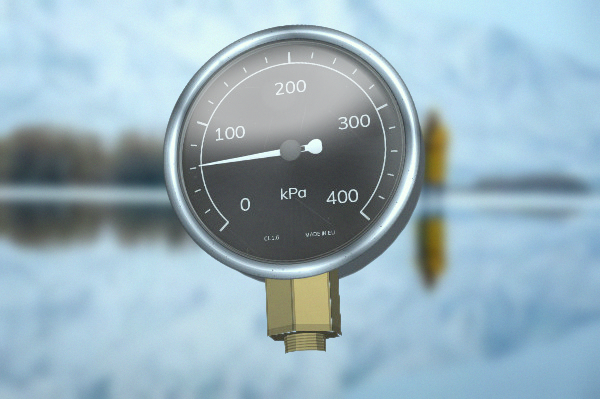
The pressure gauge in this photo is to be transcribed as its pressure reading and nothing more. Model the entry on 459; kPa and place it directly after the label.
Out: 60; kPa
